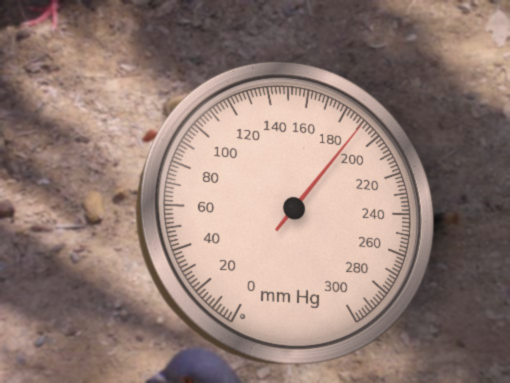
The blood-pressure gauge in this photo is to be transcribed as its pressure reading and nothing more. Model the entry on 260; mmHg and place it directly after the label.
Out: 190; mmHg
